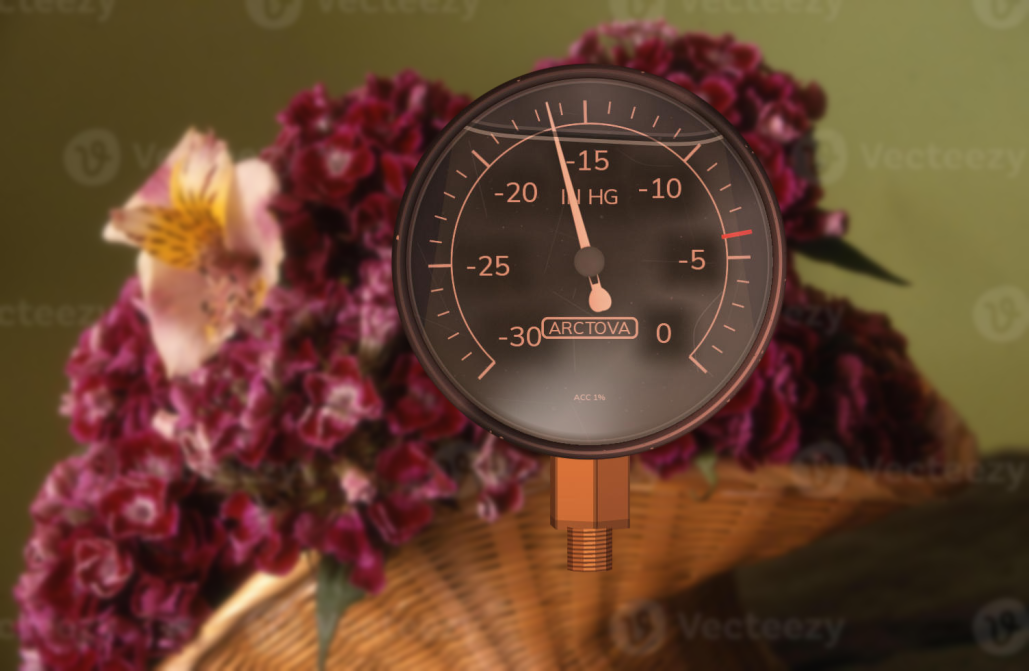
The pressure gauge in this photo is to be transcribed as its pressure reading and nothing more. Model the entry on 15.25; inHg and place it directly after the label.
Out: -16.5; inHg
